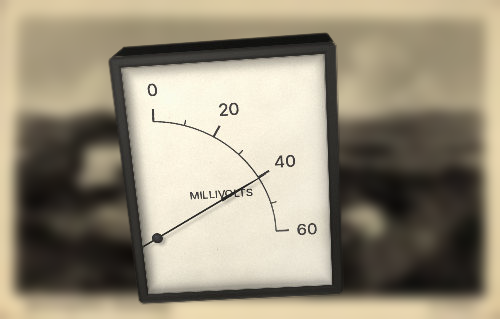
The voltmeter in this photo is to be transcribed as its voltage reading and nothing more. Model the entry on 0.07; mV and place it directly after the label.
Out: 40; mV
